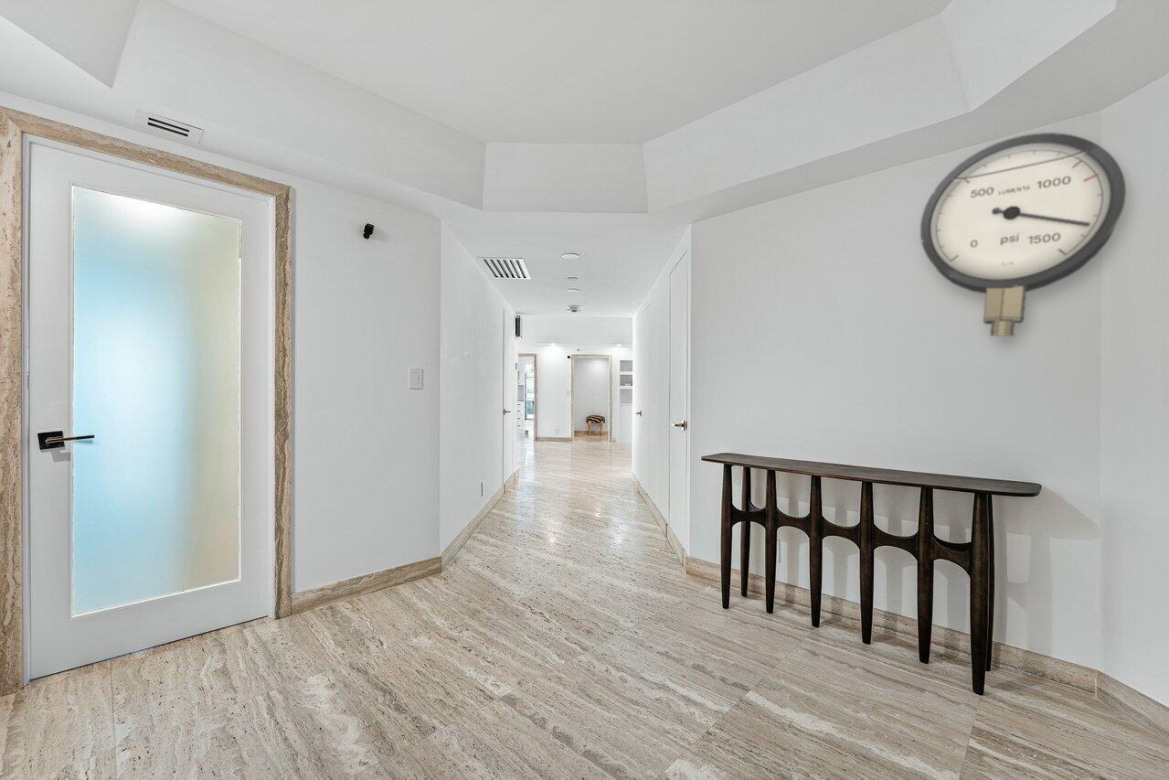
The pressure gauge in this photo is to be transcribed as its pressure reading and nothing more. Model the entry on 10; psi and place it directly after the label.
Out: 1350; psi
